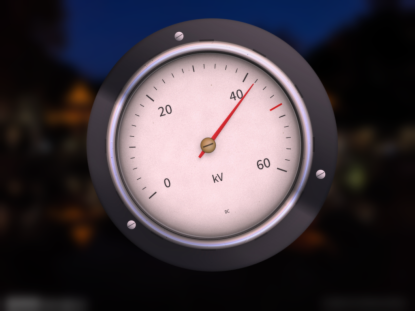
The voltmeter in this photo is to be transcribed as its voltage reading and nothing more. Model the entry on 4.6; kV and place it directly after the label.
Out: 42; kV
